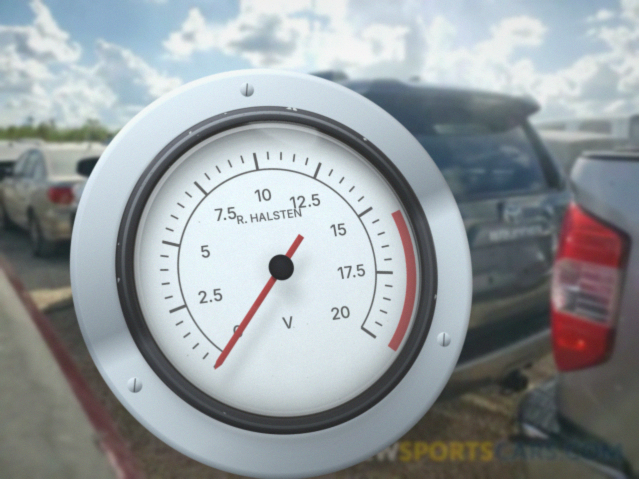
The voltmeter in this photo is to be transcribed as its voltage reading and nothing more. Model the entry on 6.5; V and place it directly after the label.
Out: 0; V
